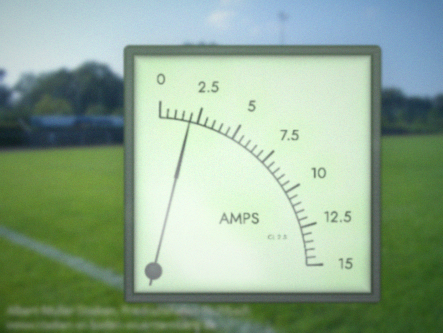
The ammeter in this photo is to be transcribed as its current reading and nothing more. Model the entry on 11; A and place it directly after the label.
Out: 2; A
